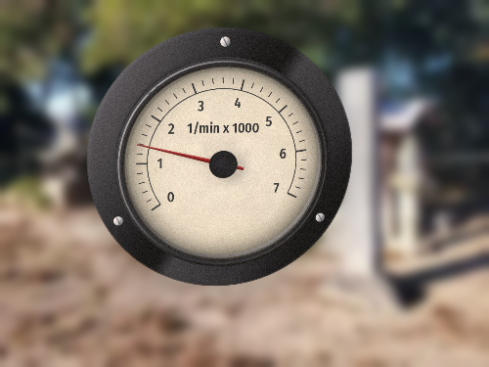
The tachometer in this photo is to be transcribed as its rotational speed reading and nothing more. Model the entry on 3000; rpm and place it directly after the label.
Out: 1400; rpm
